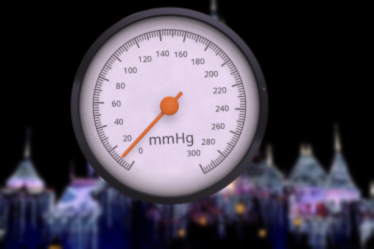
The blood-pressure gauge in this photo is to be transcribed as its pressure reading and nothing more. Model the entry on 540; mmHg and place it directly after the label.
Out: 10; mmHg
